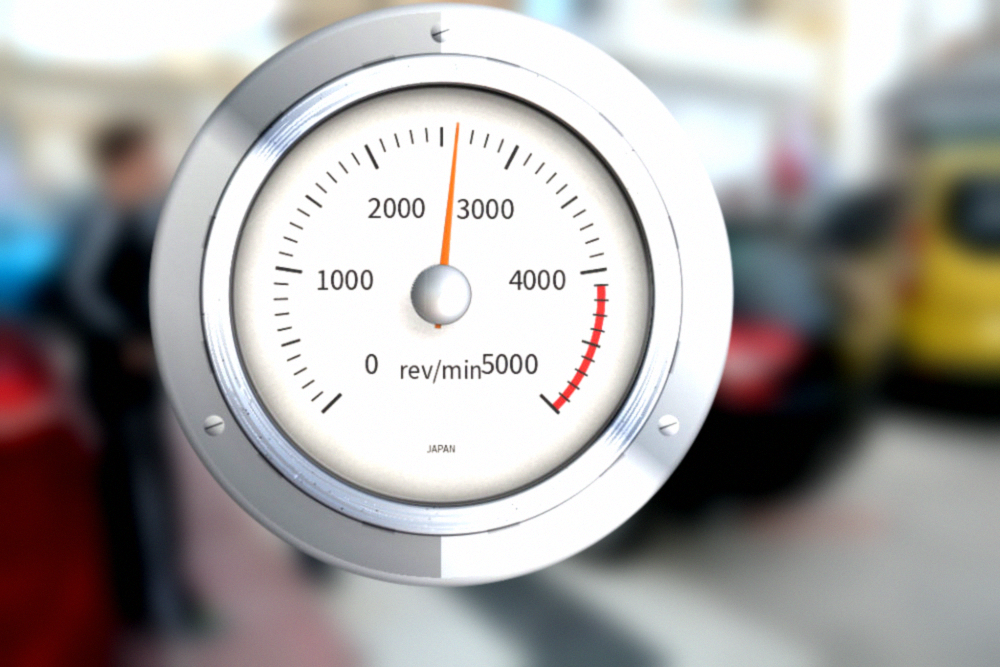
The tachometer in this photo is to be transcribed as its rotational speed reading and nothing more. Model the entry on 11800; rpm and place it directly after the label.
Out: 2600; rpm
